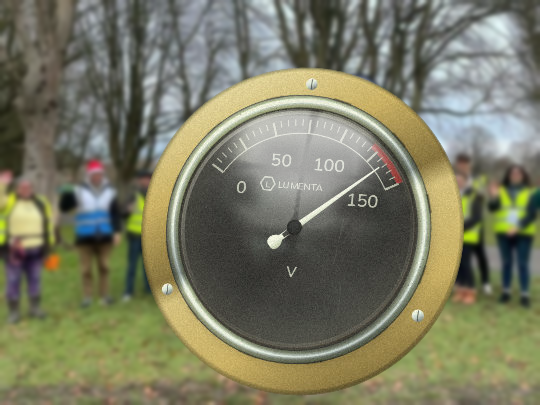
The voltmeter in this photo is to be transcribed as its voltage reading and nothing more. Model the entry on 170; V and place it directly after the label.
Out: 135; V
